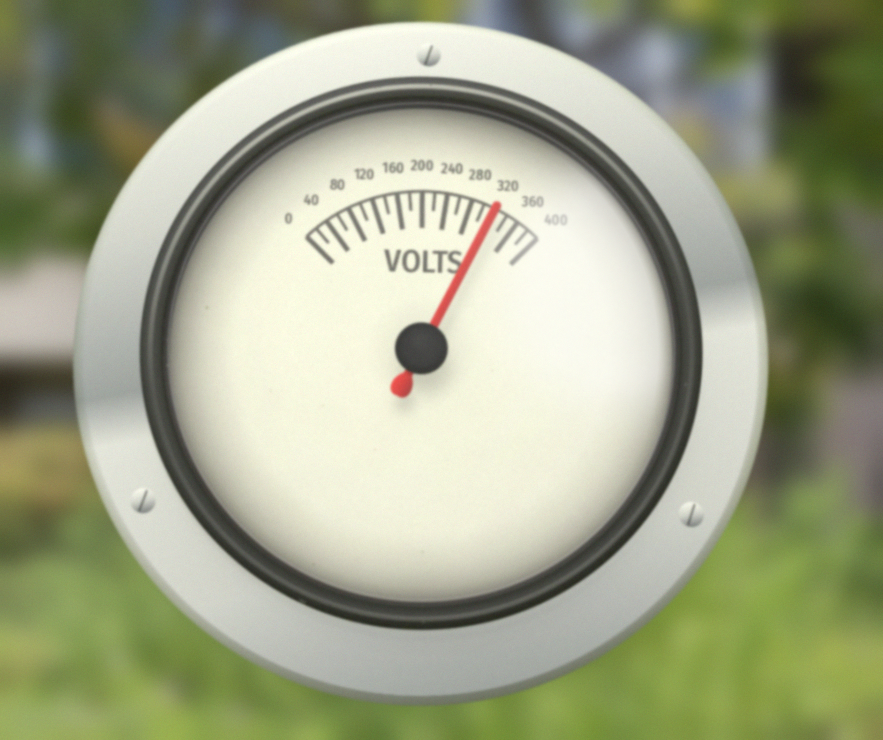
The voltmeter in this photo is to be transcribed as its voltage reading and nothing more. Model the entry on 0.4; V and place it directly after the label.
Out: 320; V
